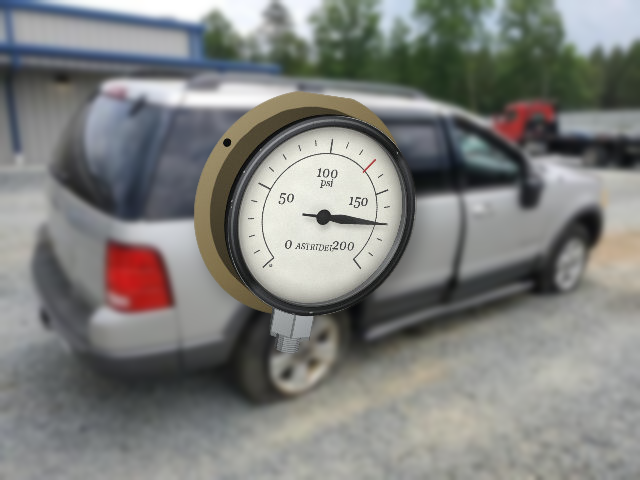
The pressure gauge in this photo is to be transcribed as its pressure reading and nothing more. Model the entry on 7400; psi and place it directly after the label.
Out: 170; psi
